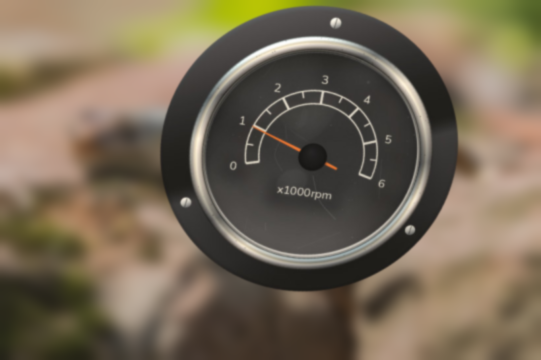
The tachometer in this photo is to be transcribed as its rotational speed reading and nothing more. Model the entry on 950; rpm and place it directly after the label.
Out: 1000; rpm
